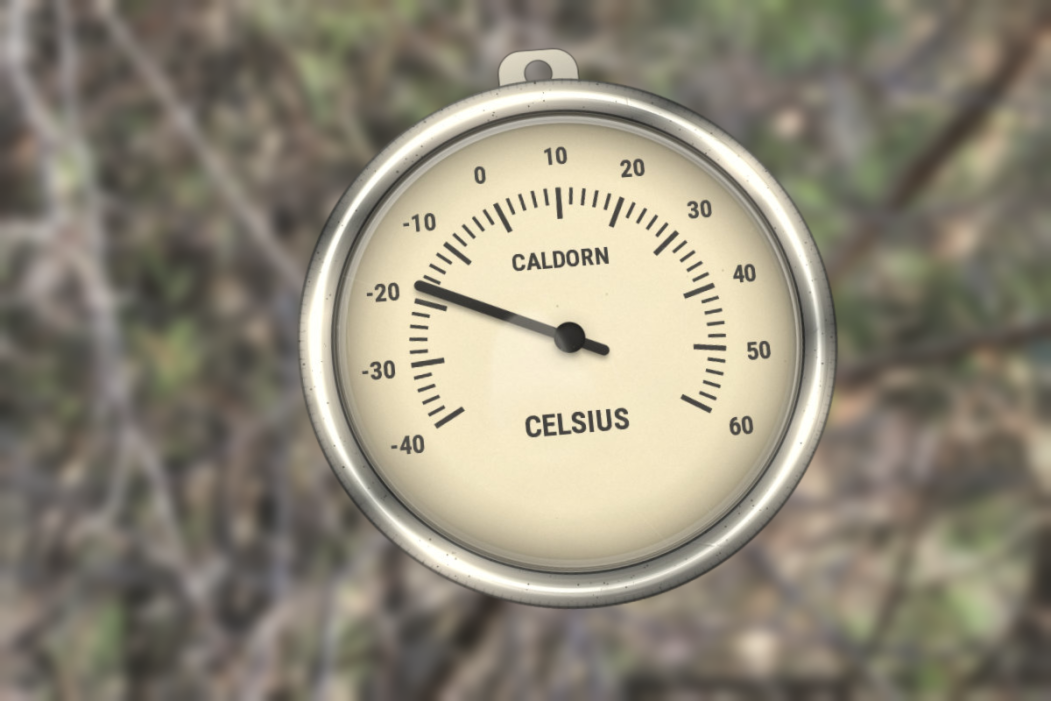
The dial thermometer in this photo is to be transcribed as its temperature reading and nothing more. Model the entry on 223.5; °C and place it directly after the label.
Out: -18; °C
